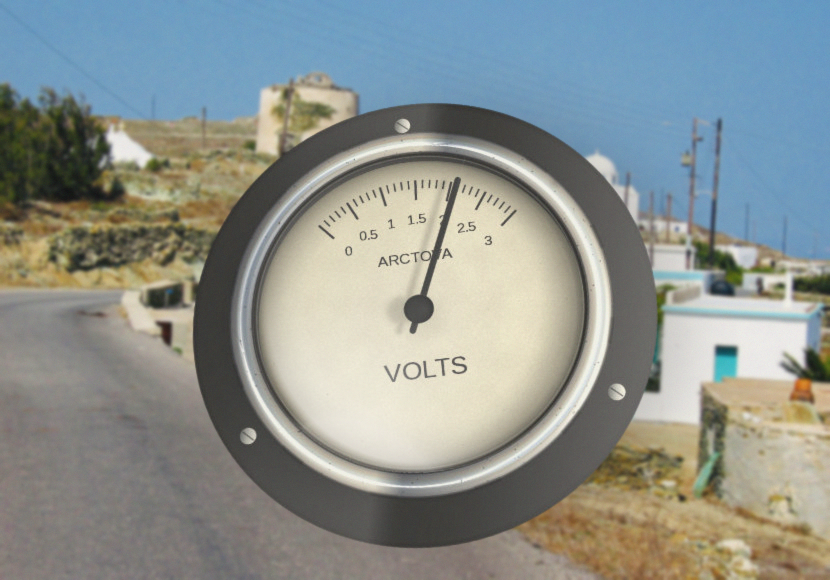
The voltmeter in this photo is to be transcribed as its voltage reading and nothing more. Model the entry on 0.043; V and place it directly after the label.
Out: 2.1; V
